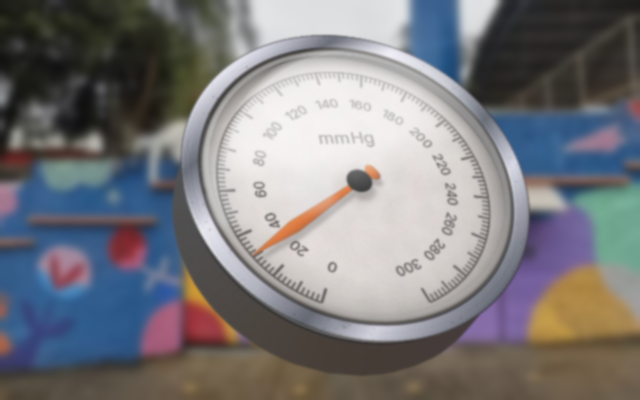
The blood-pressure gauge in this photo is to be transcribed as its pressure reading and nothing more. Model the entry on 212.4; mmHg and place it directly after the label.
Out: 30; mmHg
